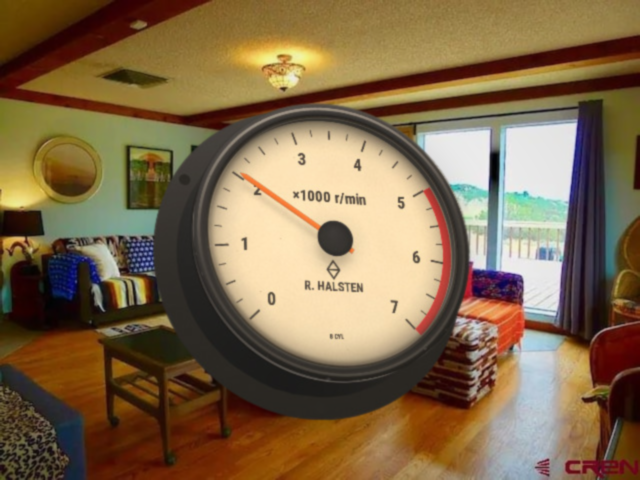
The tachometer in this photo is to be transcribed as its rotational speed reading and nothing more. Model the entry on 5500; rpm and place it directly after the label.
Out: 2000; rpm
